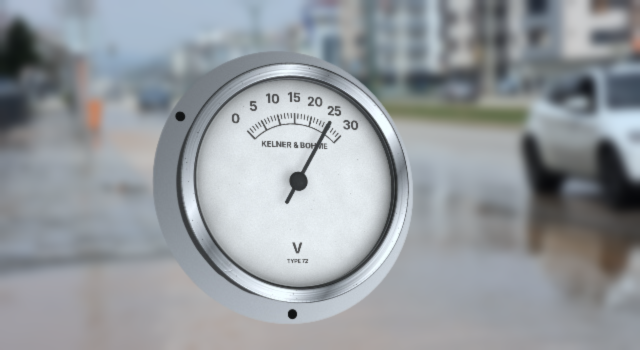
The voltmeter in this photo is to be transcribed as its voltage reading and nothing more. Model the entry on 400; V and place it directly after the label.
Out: 25; V
